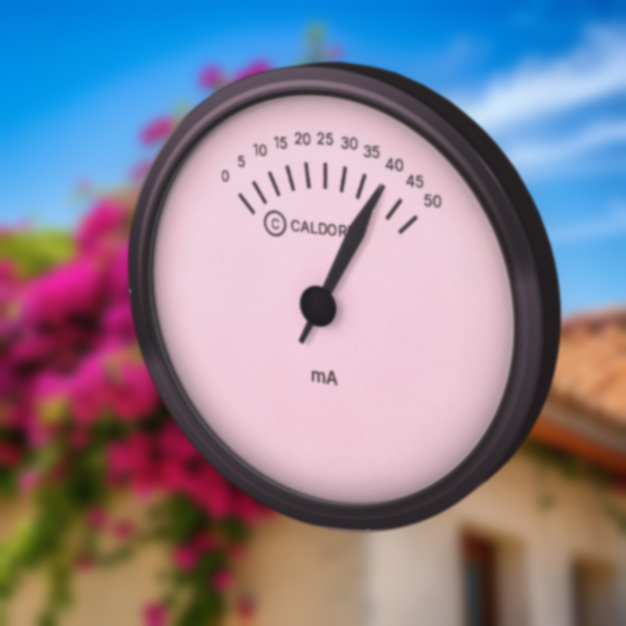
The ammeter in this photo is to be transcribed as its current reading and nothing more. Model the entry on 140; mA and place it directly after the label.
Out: 40; mA
